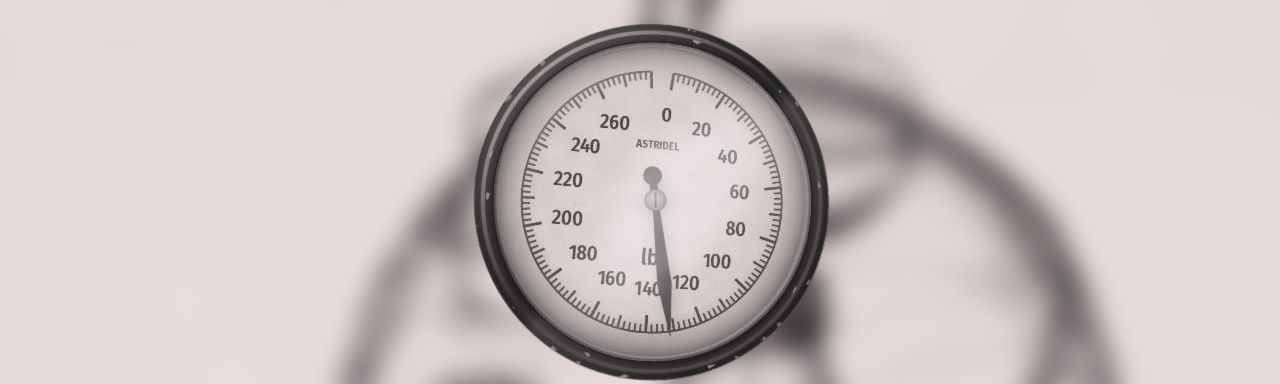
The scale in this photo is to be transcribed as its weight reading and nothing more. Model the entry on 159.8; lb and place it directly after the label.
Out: 132; lb
